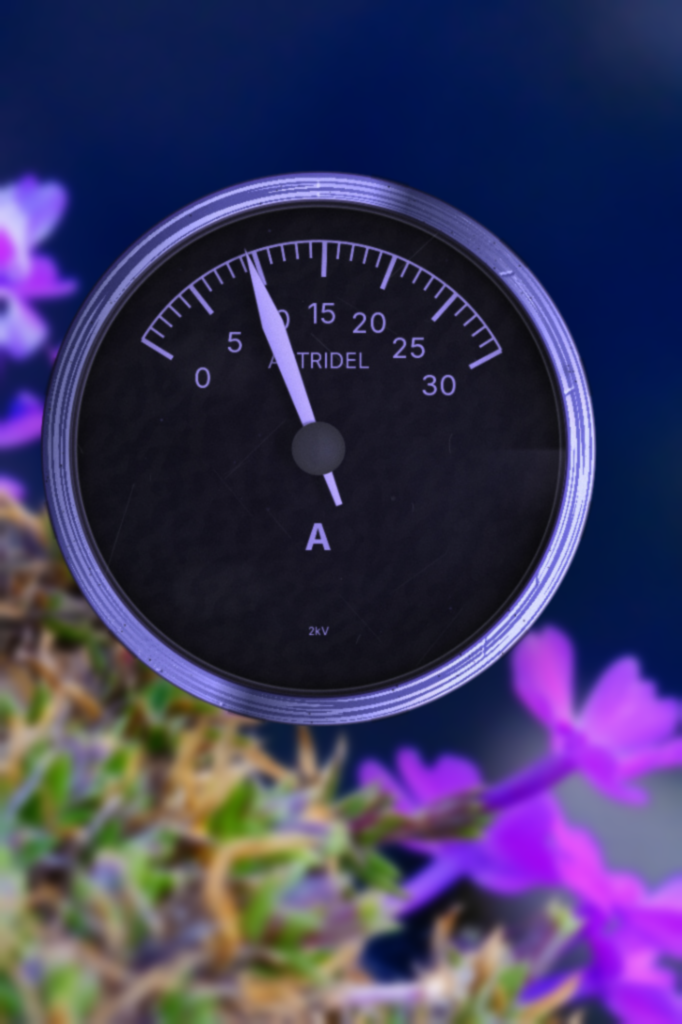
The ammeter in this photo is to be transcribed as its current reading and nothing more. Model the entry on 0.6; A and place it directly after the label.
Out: 9.5; A
